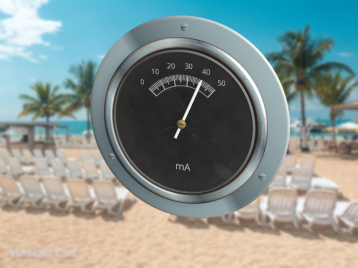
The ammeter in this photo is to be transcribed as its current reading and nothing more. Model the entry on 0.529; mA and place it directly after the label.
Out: 40; mA
